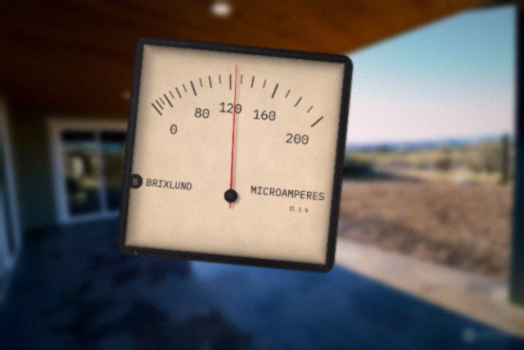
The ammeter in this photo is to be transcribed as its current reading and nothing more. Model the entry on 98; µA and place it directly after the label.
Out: 125; µA
